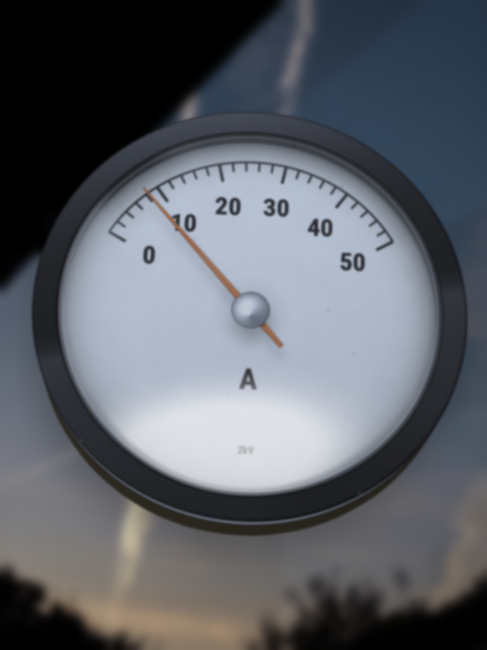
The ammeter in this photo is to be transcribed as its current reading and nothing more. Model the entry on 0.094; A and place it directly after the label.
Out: 8; A
